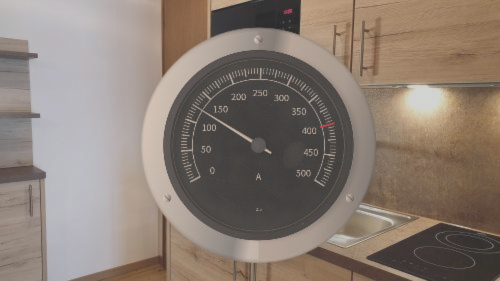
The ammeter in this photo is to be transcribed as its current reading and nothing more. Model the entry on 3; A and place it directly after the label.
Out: 125; A
